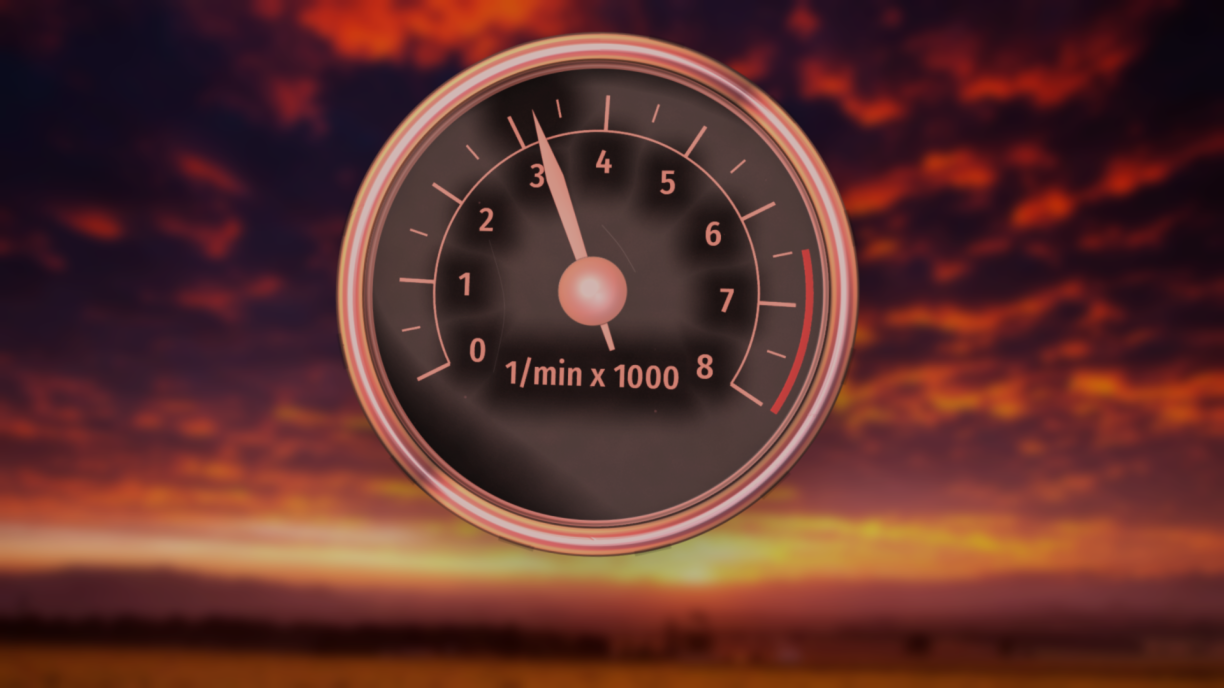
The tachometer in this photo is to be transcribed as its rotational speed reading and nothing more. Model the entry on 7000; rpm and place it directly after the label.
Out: 3250; rpm
